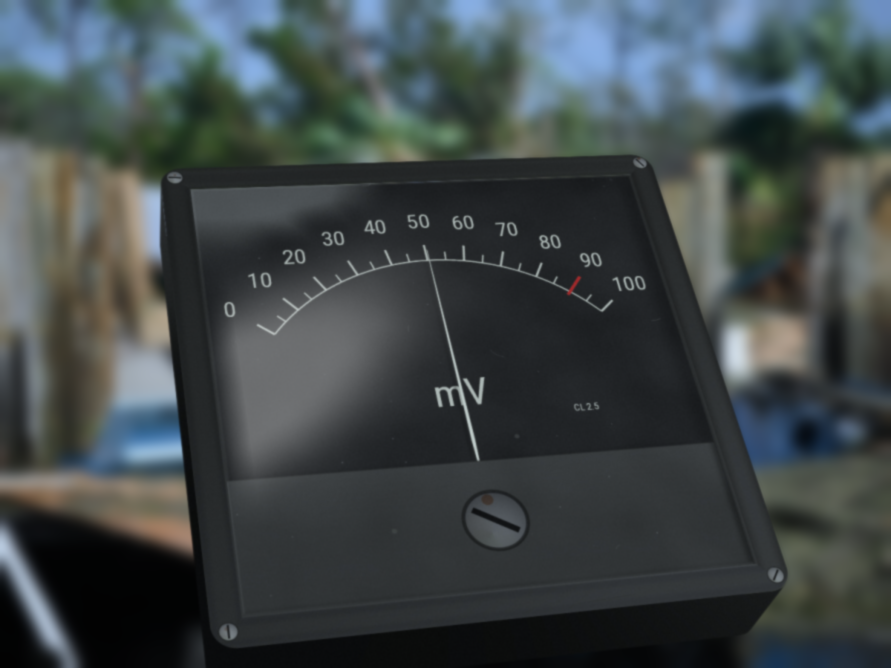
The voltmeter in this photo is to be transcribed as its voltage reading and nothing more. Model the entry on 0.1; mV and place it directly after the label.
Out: 50; mV
